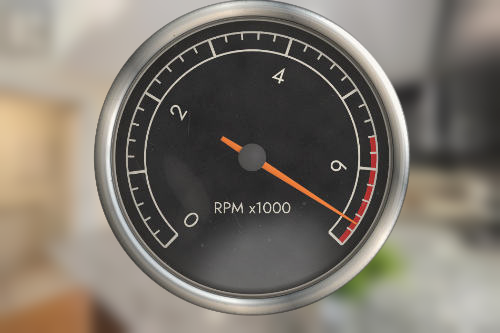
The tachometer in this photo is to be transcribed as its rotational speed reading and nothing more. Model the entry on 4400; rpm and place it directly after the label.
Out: 6700; rpm
